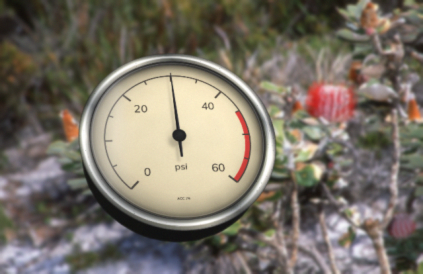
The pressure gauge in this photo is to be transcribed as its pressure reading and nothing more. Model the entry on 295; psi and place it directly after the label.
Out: 30; psi
